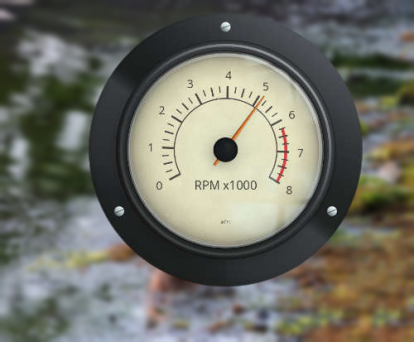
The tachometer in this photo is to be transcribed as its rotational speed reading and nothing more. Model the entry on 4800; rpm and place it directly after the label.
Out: 5125; rpm
